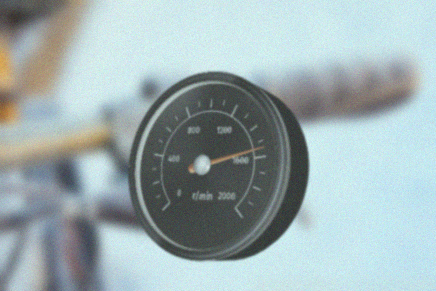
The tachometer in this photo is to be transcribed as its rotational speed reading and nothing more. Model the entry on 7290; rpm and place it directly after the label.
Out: 1550; rpm
